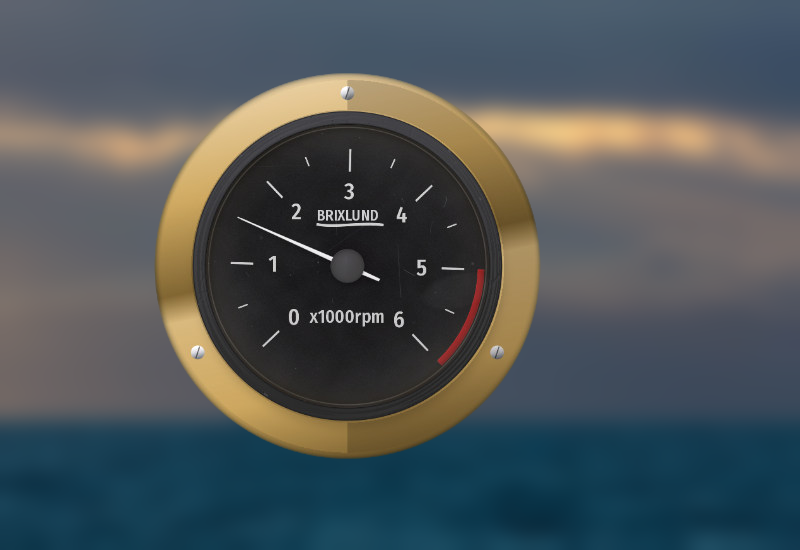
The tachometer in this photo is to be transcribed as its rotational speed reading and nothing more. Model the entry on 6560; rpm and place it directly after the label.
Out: 1500; rpm
